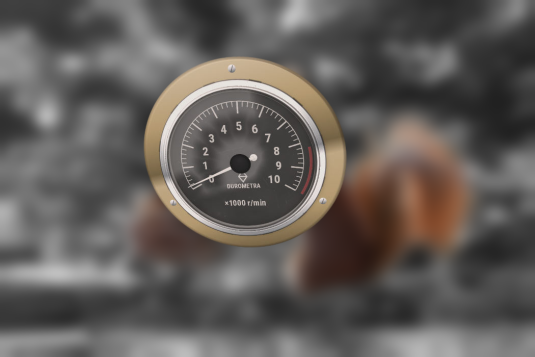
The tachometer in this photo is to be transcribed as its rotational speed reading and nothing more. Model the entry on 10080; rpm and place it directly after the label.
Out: 200; rpm
